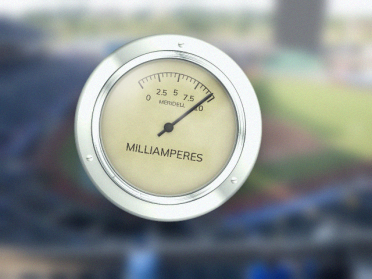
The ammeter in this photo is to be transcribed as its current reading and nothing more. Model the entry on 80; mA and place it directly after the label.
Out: 9.5; mA
